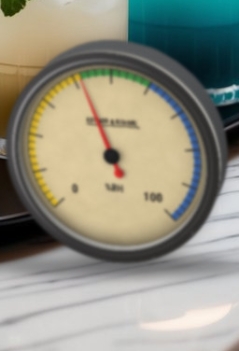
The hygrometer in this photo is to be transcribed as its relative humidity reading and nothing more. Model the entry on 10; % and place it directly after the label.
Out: 42; %
